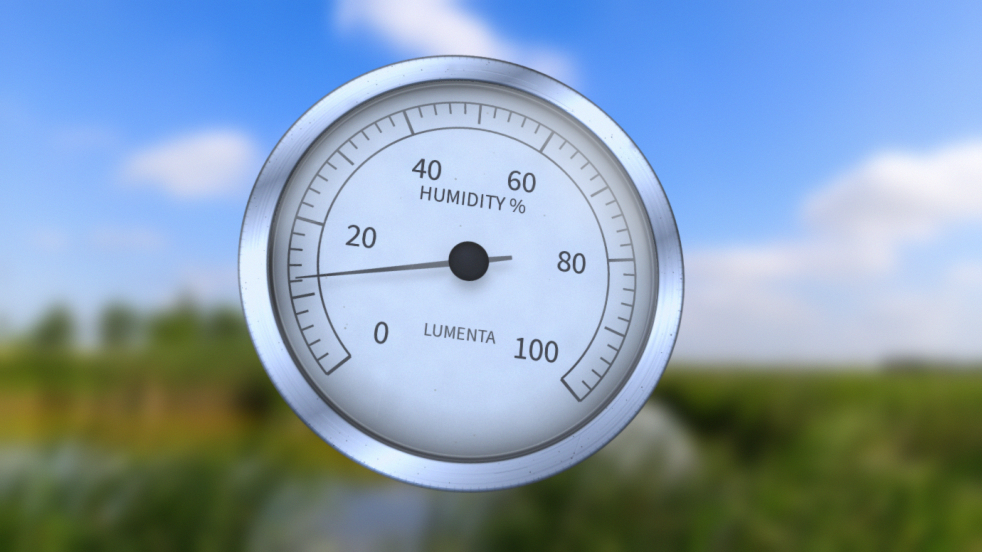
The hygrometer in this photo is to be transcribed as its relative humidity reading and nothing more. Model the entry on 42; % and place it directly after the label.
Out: 12; %
